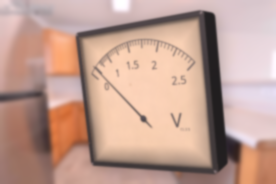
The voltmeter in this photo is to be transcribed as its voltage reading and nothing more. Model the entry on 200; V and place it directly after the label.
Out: 0.5; V
